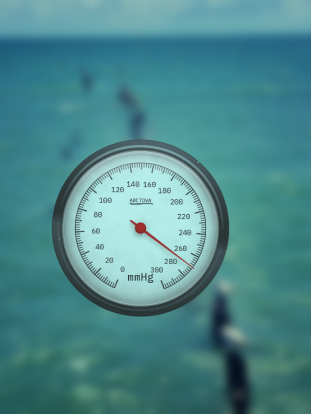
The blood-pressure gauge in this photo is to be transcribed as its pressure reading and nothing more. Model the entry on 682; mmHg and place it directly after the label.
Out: 270; mmHg
